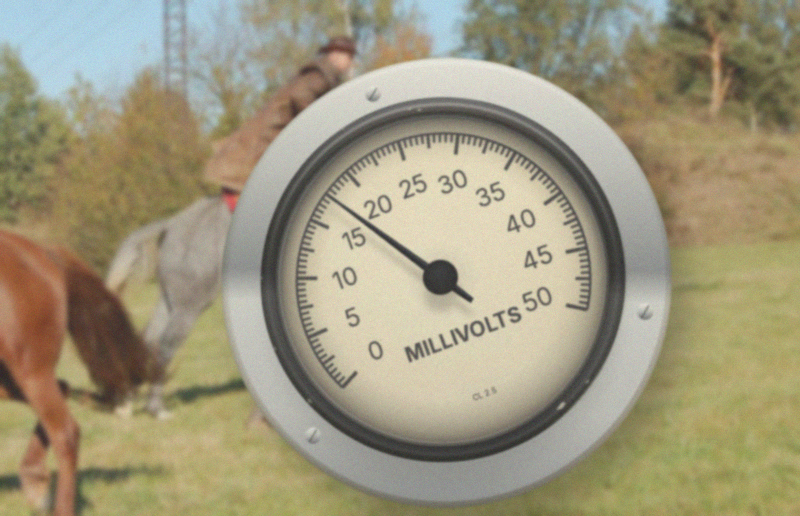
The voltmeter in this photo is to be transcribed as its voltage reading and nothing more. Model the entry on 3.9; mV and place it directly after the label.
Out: 17.5; mV
